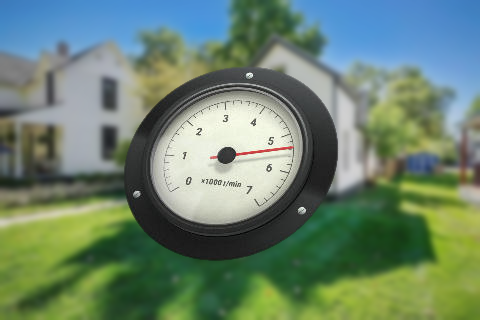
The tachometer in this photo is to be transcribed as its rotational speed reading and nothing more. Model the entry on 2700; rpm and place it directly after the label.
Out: 5400; rpm
